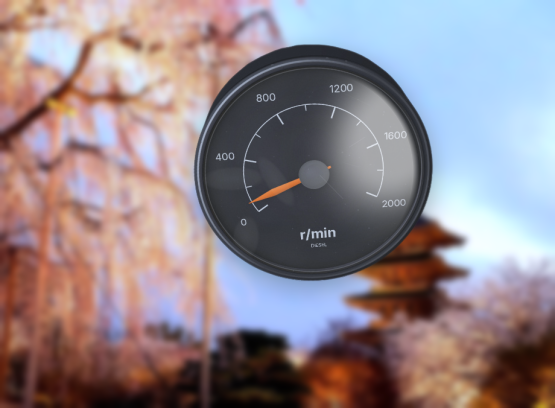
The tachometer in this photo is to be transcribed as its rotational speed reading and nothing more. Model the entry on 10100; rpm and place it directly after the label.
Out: 100; rpm
